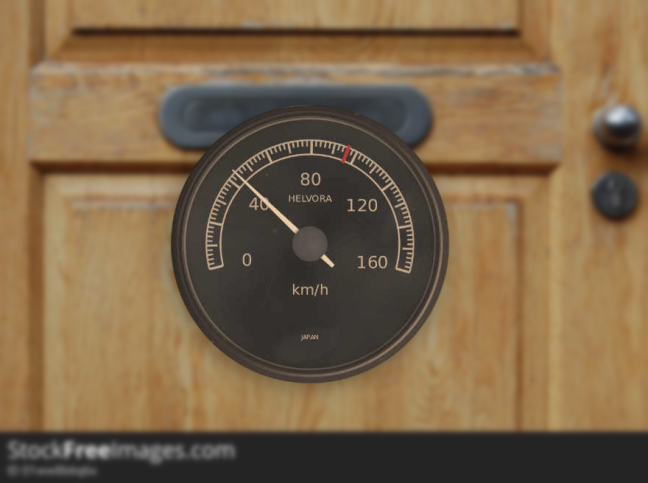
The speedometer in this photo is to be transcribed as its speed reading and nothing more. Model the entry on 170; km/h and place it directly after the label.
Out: 44; km/h
